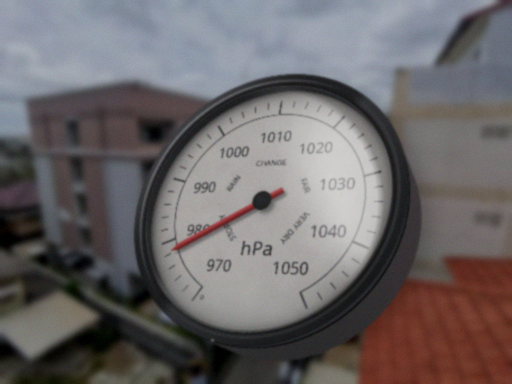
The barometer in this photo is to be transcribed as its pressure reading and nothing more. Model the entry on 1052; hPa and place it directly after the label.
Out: 978; hPa
